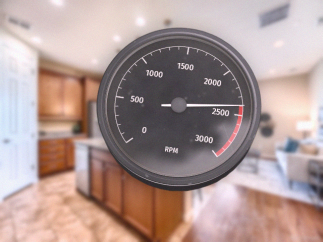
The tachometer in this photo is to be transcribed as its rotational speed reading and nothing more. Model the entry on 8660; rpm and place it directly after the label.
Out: 2400; rpm
